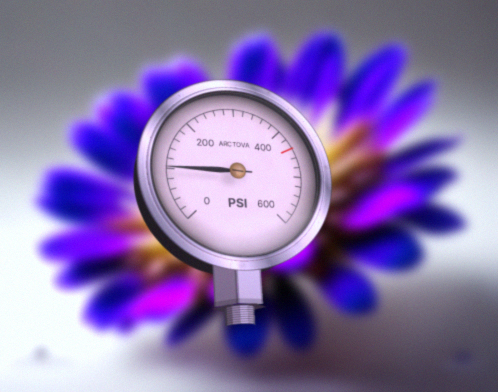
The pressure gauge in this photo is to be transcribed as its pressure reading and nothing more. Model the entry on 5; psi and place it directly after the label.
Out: 100; psi
